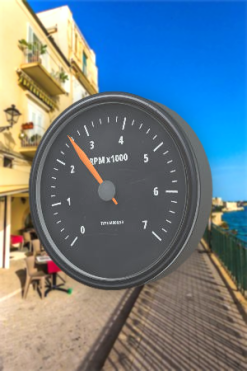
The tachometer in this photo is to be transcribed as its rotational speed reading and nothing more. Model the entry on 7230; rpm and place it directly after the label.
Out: 2600; rpm
